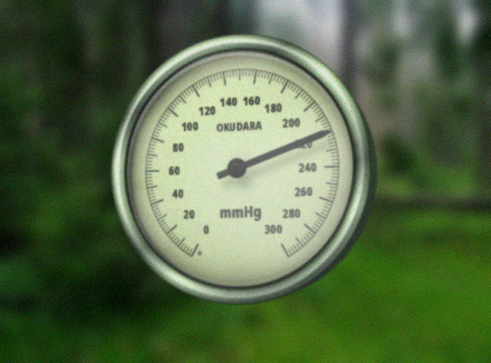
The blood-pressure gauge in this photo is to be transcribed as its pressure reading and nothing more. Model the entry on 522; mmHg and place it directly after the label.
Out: 220; mmHg
